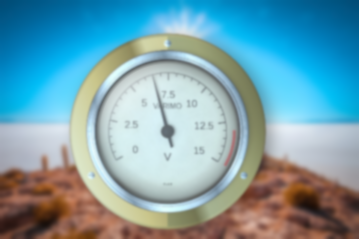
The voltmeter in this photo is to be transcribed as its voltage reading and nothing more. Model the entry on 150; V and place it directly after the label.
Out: 6.5; V
